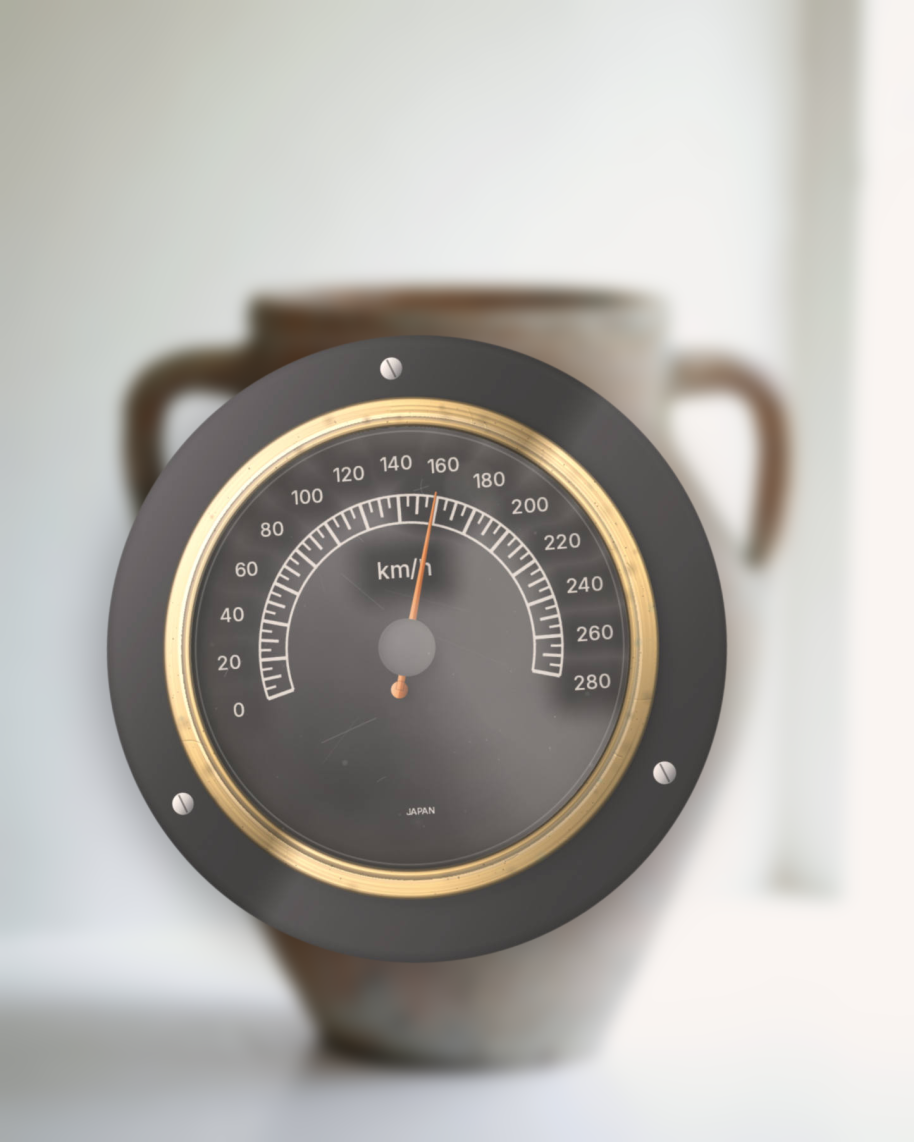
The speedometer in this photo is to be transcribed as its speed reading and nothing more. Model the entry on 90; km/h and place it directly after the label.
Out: 160; km/h
